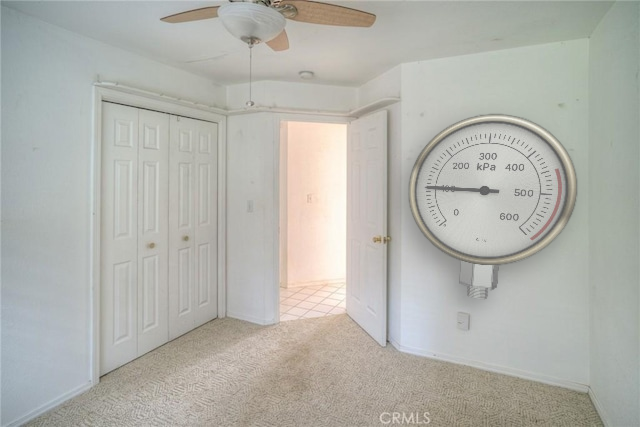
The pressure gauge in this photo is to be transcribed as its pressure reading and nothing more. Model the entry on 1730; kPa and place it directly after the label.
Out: 100; kPa
